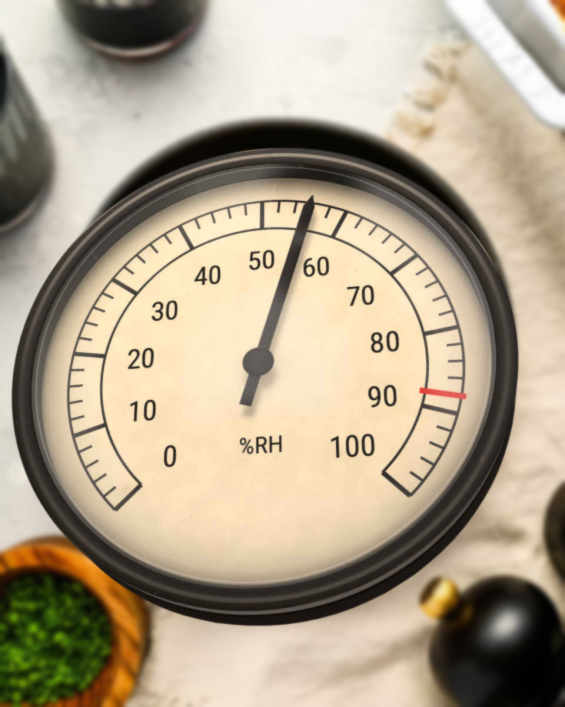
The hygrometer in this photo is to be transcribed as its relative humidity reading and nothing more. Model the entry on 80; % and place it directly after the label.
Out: 56; %
